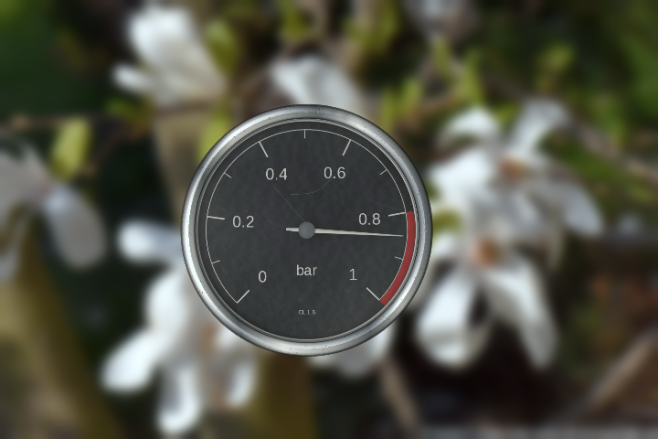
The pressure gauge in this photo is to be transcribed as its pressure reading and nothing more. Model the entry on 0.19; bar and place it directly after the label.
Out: 0.85; bar
